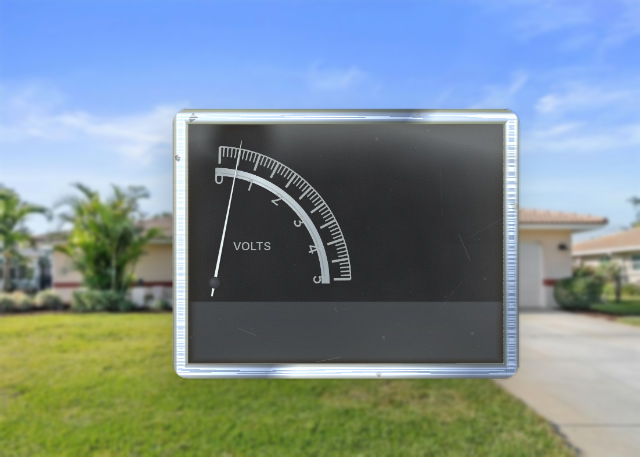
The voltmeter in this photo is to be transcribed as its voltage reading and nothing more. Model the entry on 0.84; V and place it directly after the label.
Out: 0.5; V
